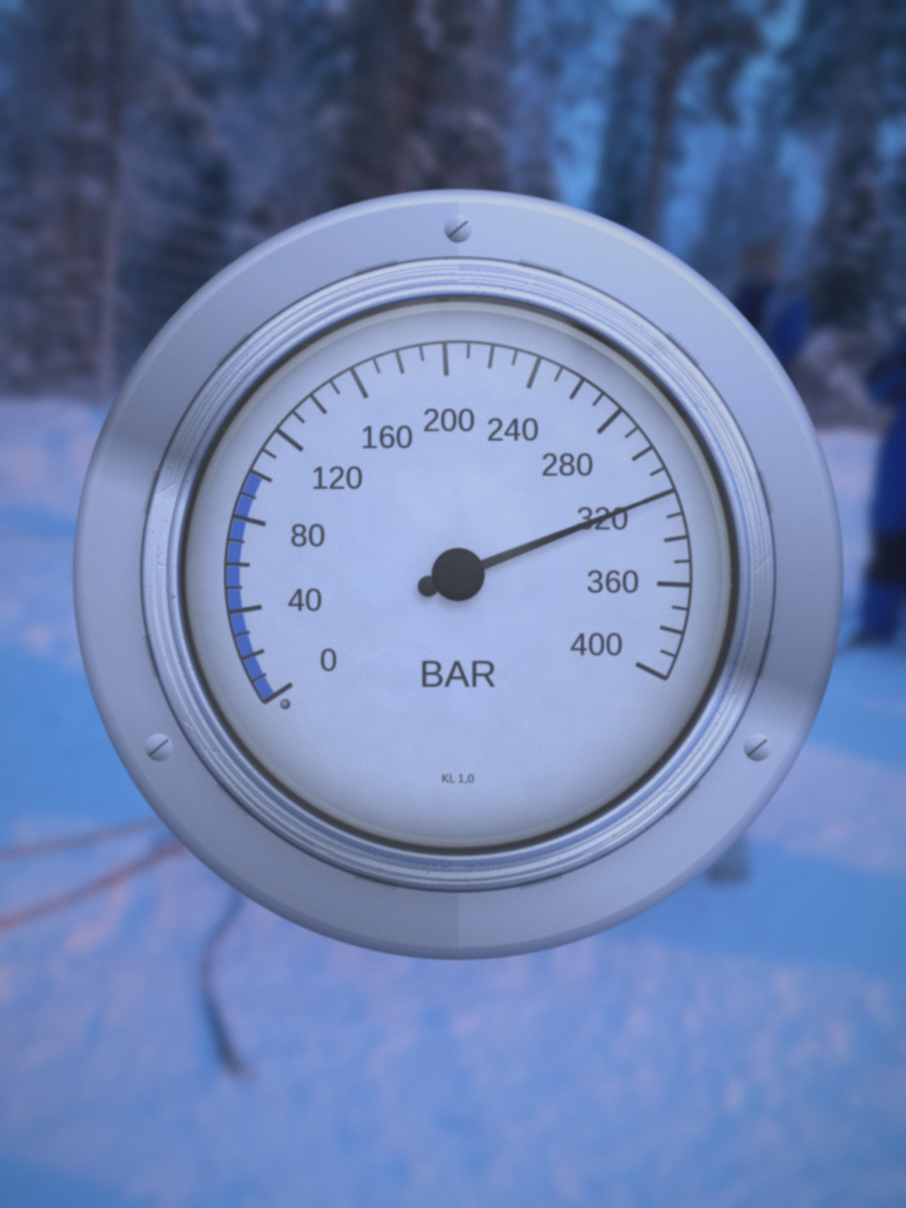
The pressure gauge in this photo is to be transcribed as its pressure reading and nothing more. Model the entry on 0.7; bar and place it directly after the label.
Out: 320; bar
